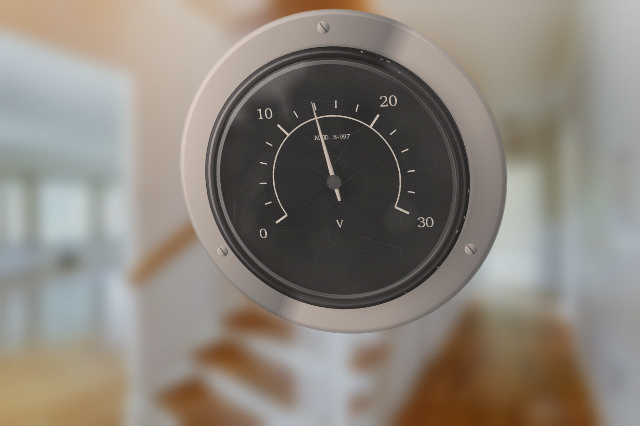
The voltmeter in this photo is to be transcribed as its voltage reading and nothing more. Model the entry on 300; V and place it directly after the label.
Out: 14; V
